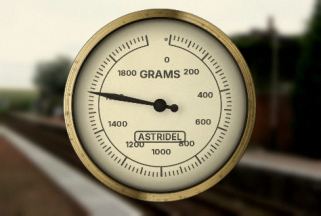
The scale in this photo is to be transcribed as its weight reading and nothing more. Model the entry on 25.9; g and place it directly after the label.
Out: 1600; g
